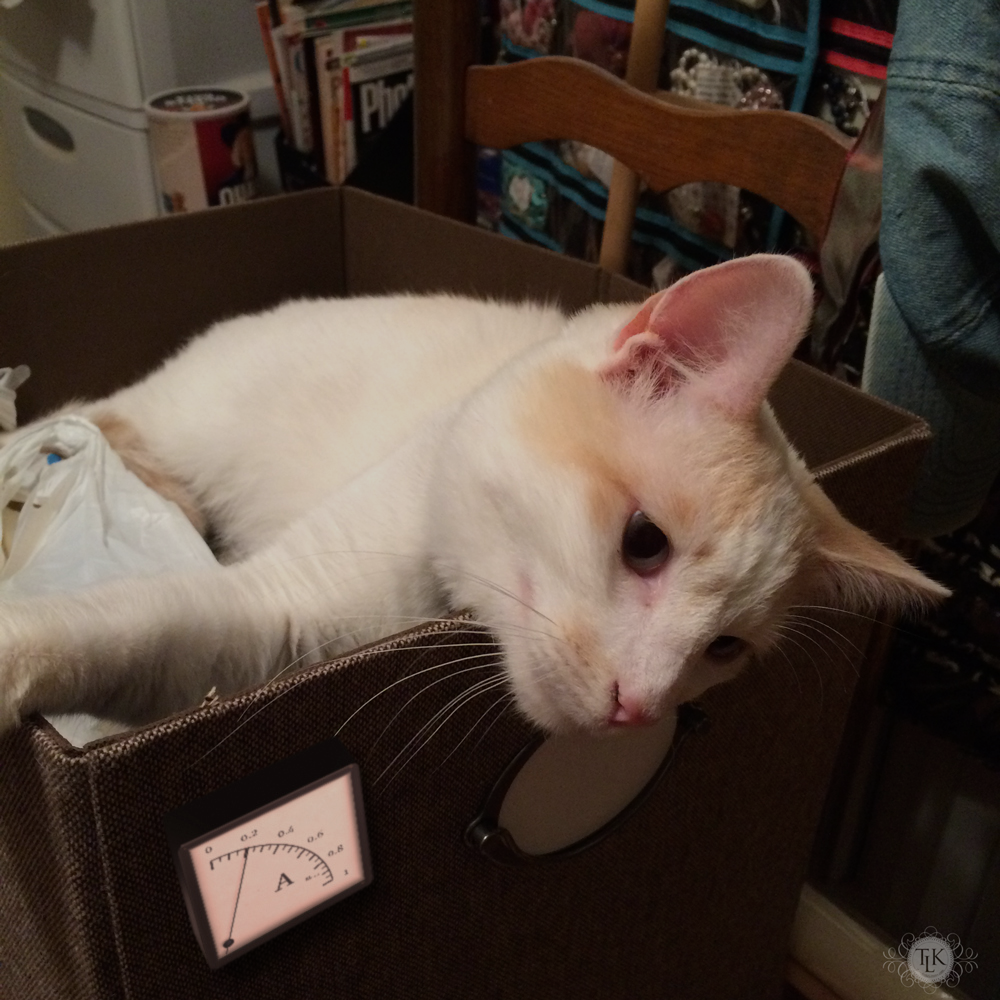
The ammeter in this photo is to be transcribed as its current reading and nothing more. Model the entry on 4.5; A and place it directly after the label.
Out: 0.2; A
